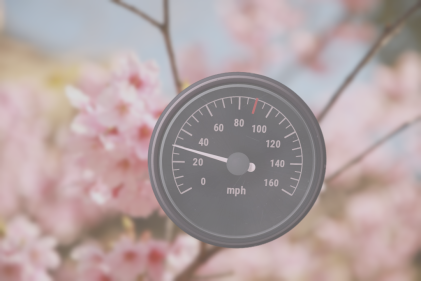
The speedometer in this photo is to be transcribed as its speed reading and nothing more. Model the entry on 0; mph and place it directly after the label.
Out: 30; mph
